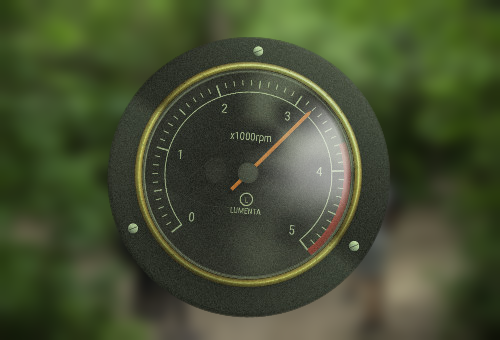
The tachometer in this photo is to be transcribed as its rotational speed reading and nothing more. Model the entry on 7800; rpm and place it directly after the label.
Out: 3200; rpm
